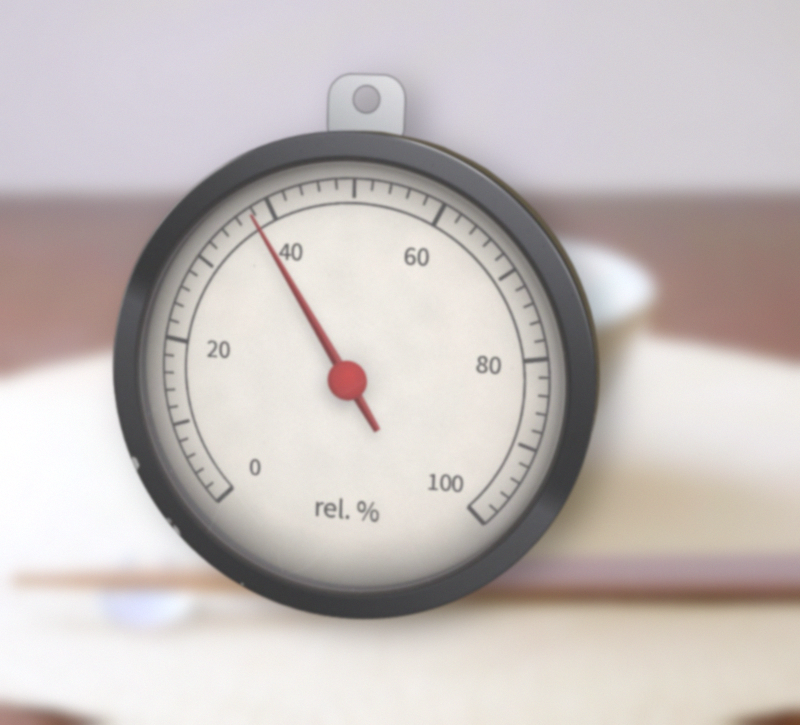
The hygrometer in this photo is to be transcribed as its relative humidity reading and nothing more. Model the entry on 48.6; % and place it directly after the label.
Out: 38; %
